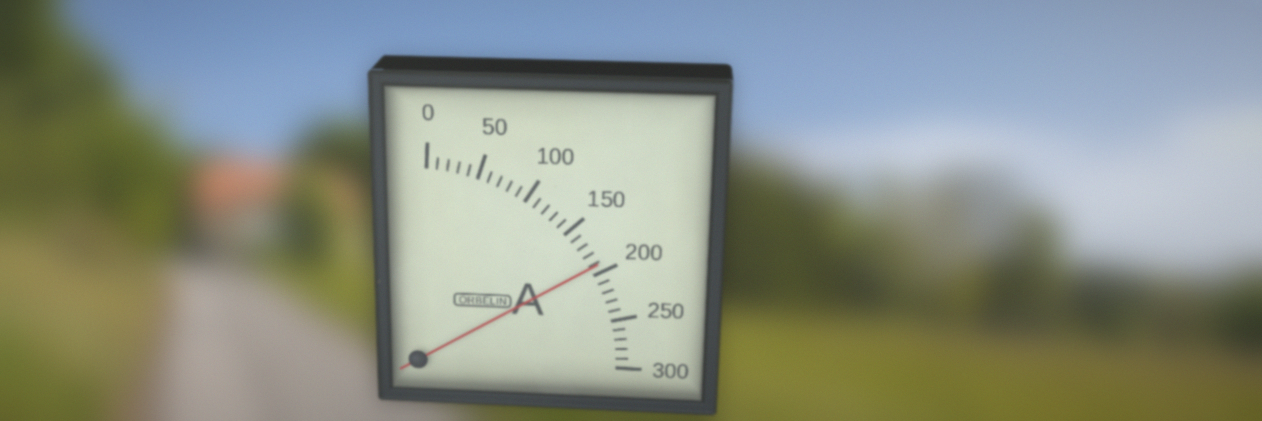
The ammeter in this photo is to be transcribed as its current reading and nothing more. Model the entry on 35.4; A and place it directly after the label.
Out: 190; A
